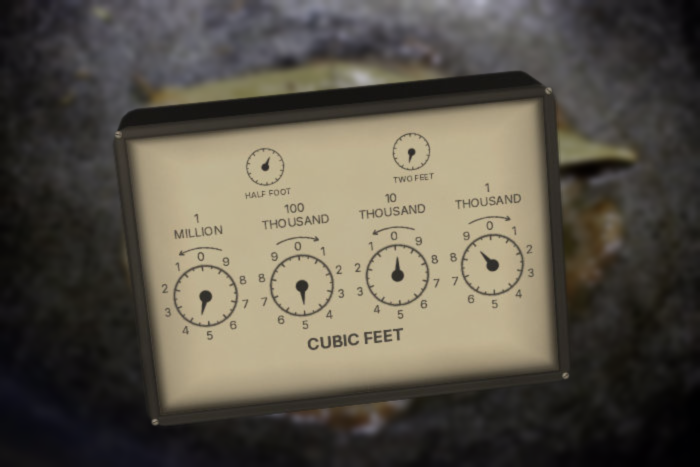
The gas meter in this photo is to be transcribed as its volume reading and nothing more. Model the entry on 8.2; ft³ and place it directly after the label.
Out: 449900; ft³
